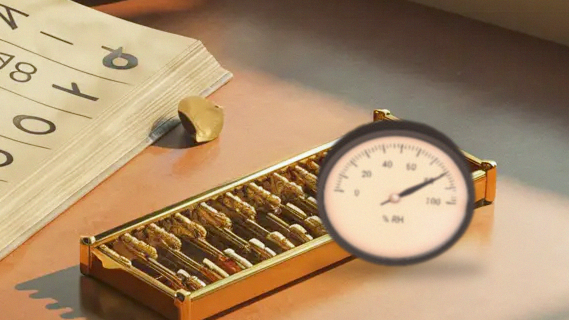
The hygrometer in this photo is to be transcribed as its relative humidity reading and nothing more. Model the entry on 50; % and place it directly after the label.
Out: 80; %
